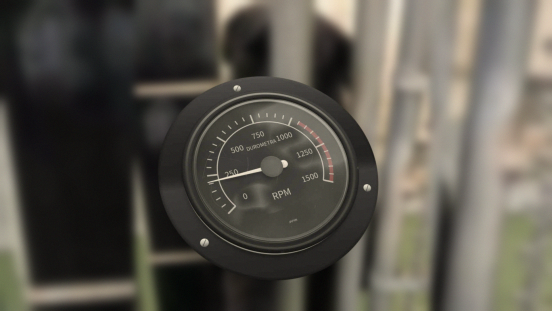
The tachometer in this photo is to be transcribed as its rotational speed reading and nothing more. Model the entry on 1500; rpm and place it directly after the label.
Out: 200; rpm
